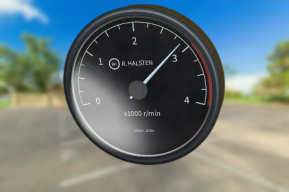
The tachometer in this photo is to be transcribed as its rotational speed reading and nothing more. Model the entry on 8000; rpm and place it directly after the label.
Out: 2875; rpm
